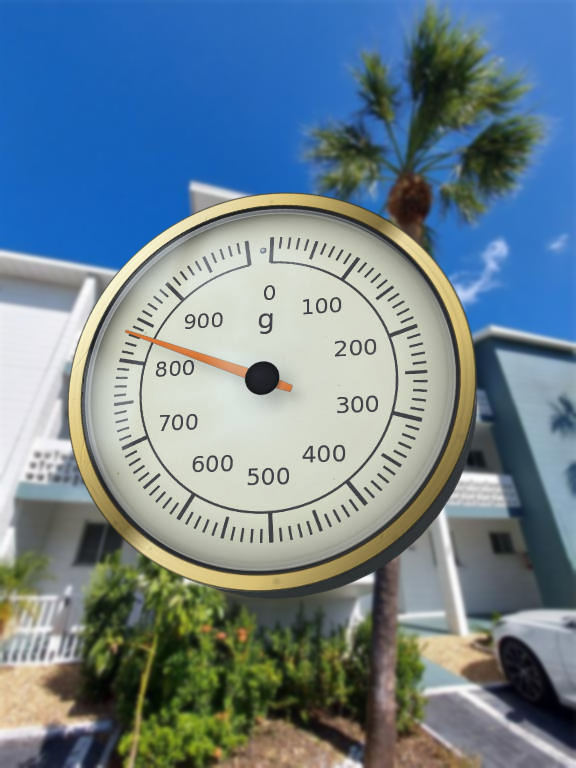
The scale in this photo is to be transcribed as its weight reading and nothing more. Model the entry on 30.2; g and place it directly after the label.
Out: 830; g
